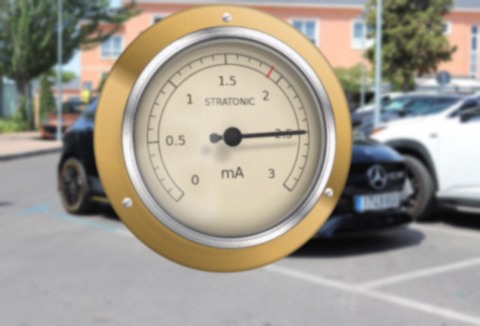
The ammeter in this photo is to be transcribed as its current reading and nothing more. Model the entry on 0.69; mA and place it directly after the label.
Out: 2.5; mA
